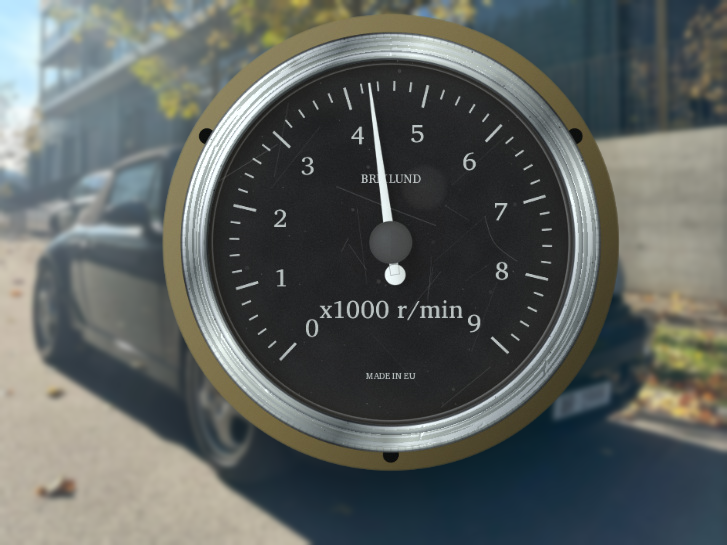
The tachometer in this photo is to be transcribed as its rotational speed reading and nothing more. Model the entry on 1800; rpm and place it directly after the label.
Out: 4300; rpm
